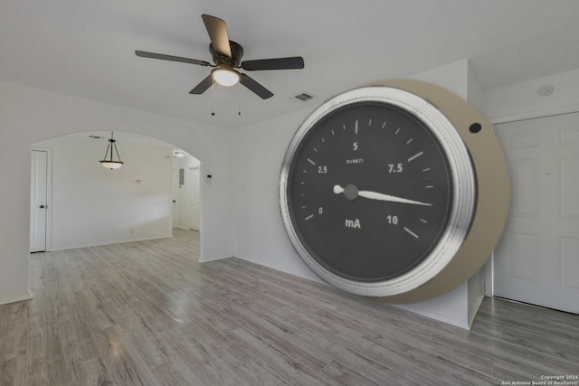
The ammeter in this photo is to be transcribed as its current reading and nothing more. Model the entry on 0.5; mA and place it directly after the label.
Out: 9; mA
